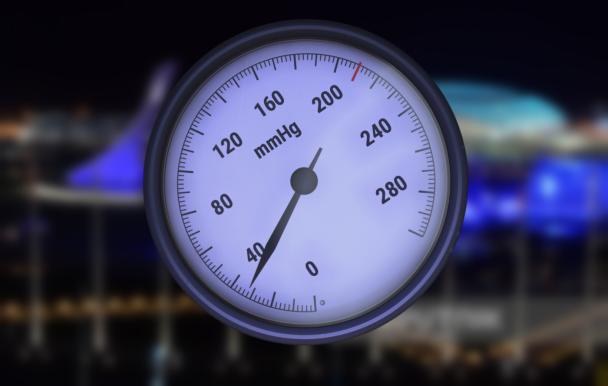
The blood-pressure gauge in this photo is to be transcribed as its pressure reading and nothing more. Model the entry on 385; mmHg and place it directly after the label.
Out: 32; mmHg
